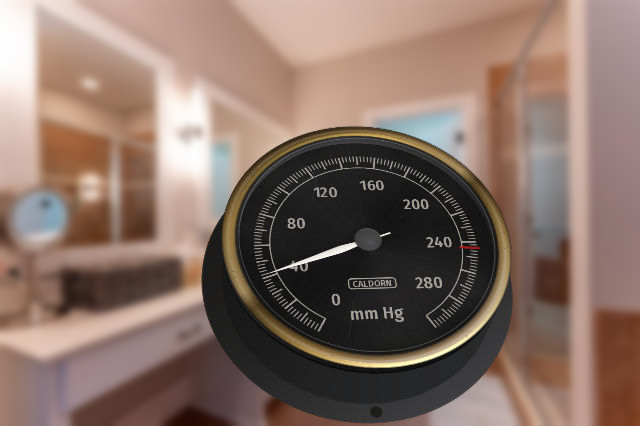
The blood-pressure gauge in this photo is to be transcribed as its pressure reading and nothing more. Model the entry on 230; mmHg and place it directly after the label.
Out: 40; mmHg
